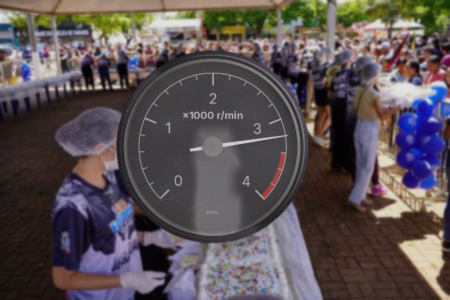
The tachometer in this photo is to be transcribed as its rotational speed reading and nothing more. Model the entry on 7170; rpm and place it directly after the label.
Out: 3200; rpm
